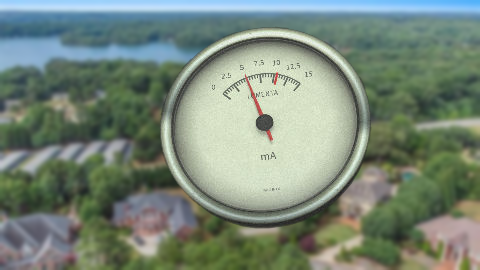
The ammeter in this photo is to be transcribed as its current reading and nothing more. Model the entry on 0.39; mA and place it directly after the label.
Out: 5; mA
